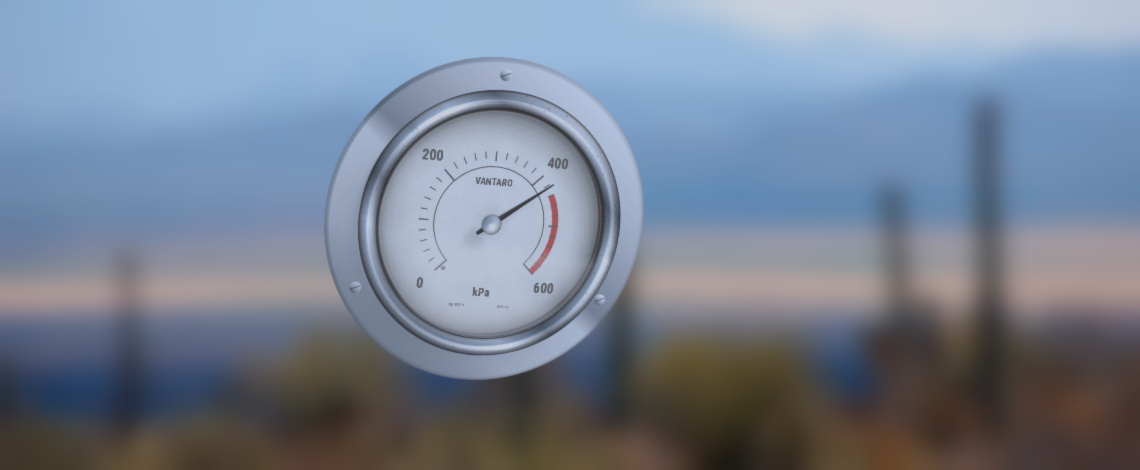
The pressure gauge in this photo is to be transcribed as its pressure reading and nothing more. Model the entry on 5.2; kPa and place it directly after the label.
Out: 420; kPa
